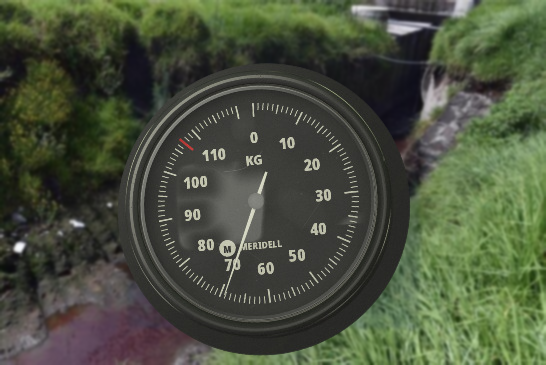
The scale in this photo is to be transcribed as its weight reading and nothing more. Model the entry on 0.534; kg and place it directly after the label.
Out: 69; kg
